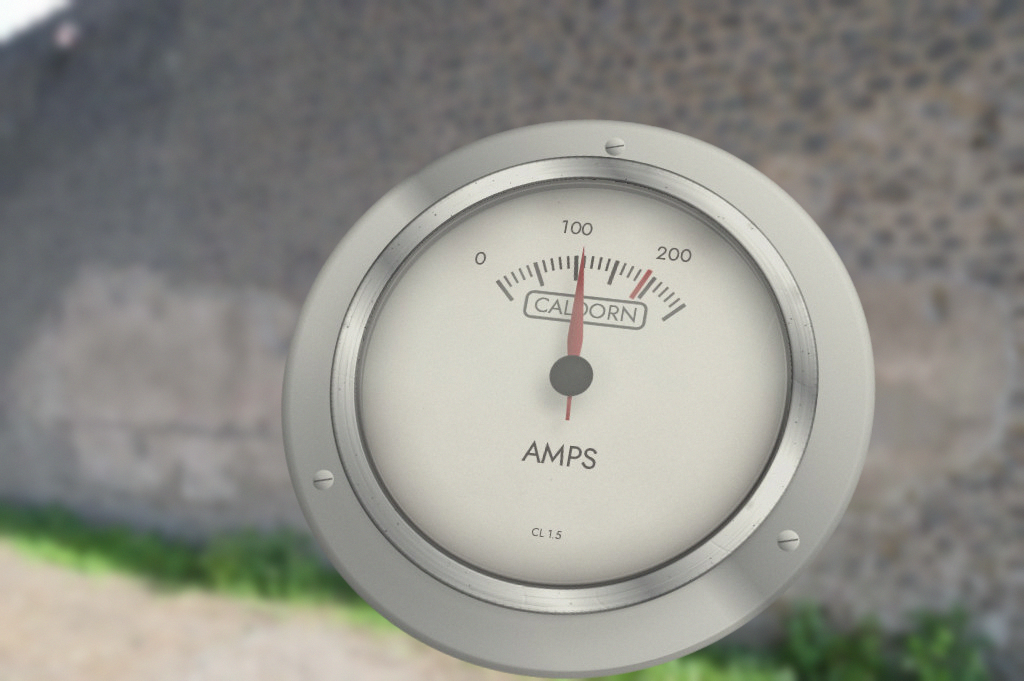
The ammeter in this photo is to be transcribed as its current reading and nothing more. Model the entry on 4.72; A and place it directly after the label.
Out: 110; A
